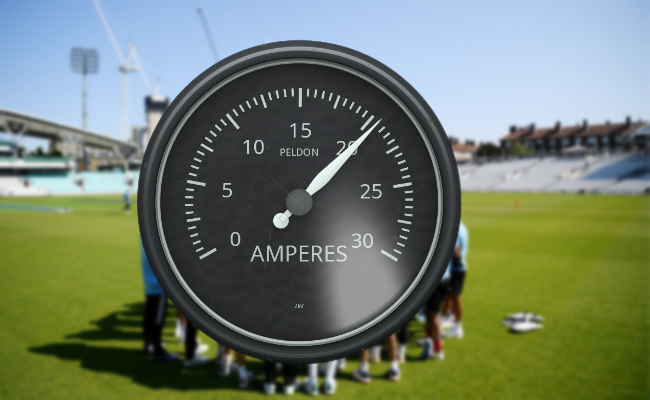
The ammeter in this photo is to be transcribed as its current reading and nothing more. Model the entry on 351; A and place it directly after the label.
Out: 20.5; A
